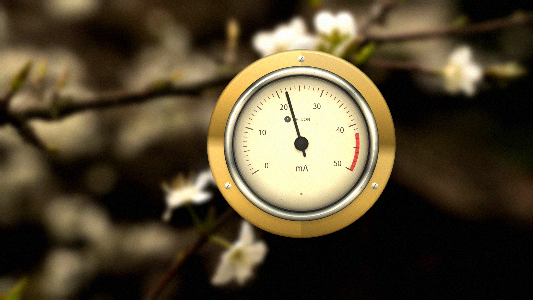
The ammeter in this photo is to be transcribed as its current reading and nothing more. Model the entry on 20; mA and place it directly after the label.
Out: 22; mA
